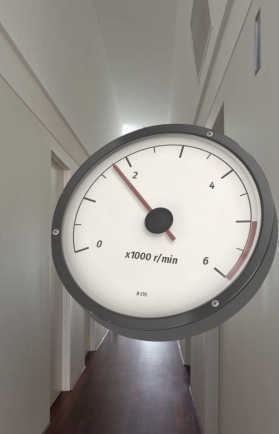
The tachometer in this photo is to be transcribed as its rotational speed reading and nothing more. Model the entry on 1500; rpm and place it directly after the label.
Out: 1750; rpm
